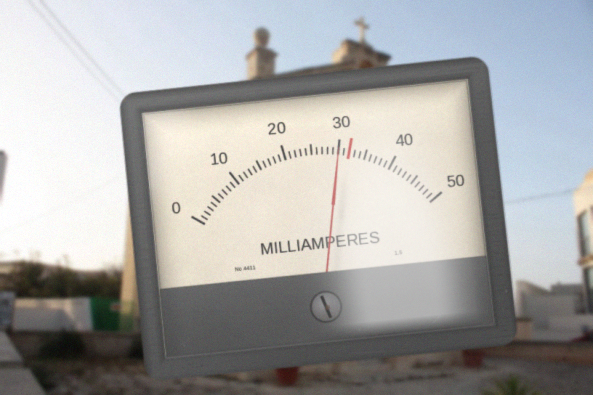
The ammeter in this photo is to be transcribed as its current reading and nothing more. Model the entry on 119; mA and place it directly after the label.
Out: 30; mA
